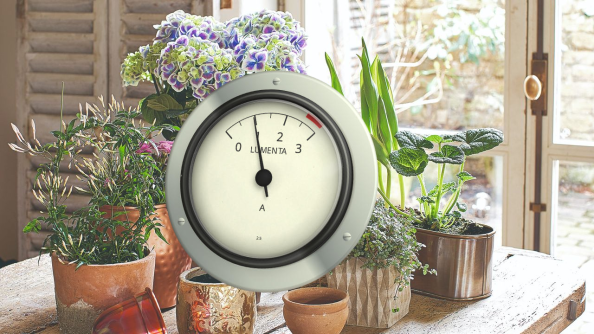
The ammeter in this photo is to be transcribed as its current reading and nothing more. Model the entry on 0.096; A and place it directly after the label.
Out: 1; A
